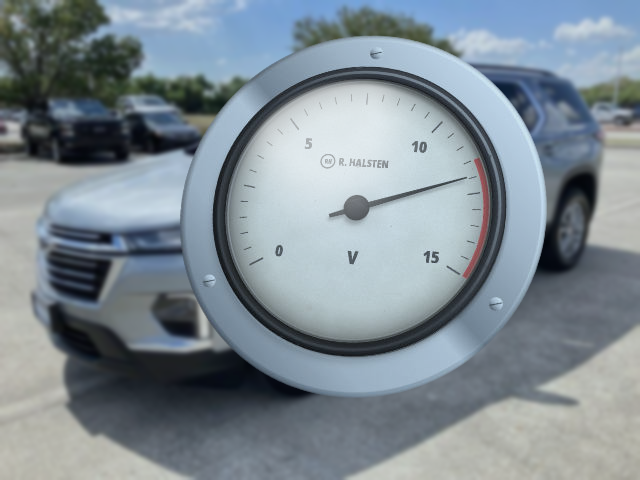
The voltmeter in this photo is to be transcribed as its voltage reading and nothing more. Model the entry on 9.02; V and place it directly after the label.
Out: 12; V
